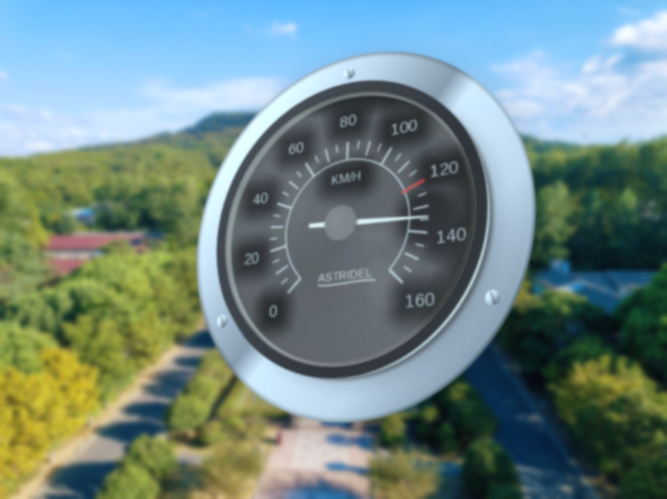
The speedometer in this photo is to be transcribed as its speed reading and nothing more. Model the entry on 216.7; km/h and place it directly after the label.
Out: 135; km/h
